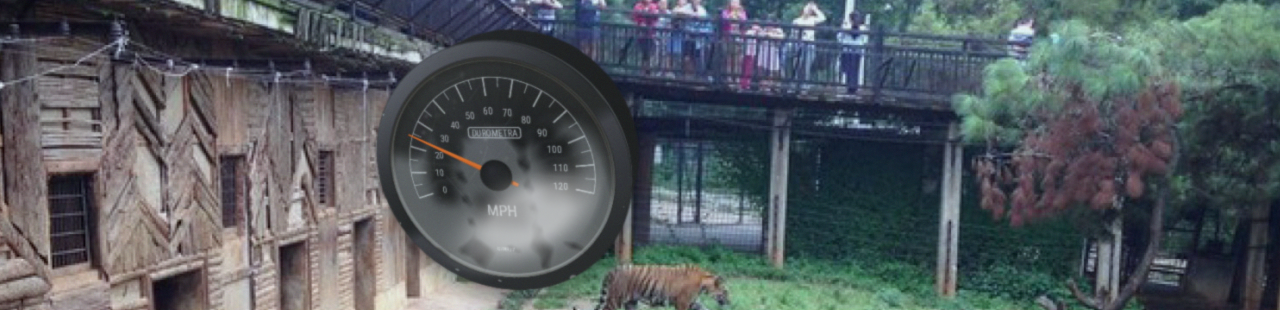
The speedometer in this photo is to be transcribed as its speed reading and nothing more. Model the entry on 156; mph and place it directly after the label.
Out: 25; mph
